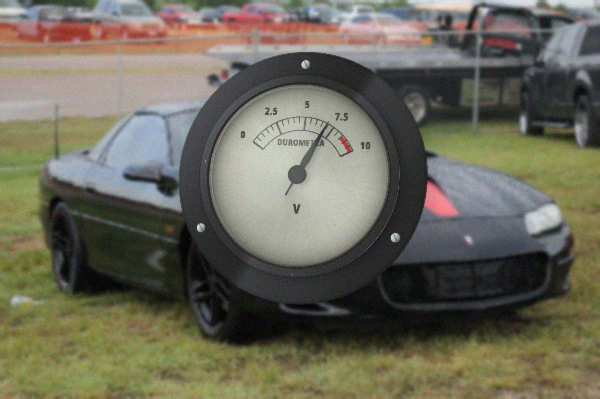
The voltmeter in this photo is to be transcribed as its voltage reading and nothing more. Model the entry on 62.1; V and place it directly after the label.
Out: 7; V
